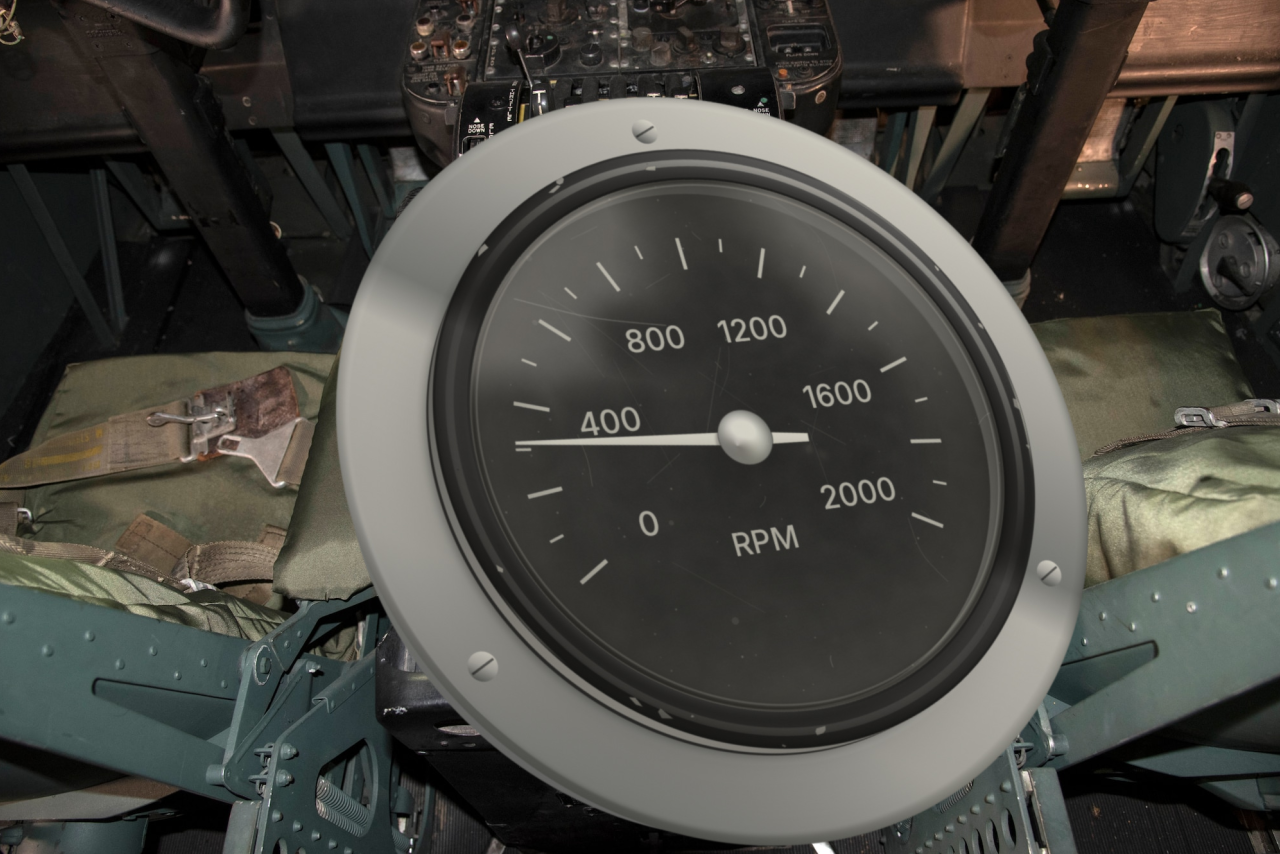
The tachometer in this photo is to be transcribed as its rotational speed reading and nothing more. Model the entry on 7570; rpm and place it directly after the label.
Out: 300; rpm
